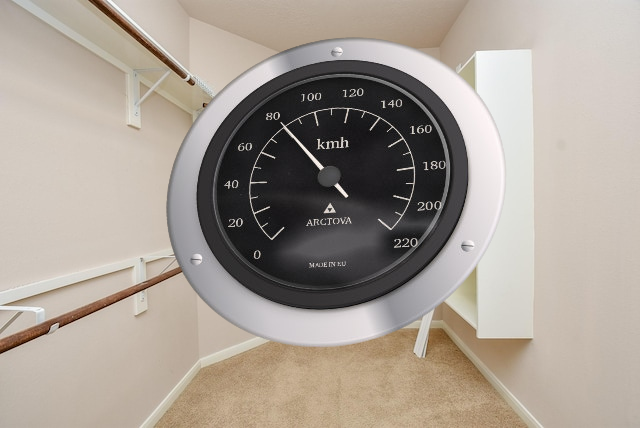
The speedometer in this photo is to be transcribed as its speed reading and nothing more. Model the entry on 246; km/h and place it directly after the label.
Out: 80; km/h
